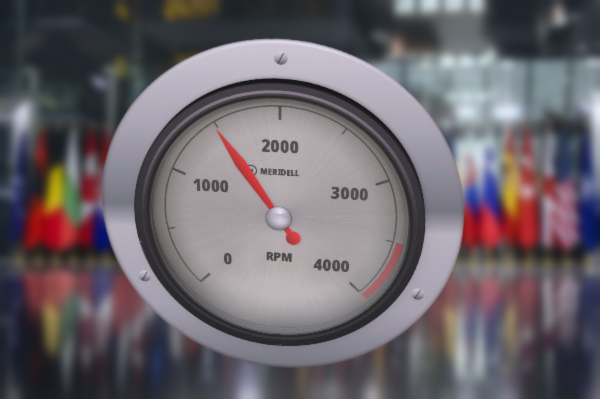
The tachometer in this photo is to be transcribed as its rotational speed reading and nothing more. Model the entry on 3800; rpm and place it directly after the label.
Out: 1500; rpm
